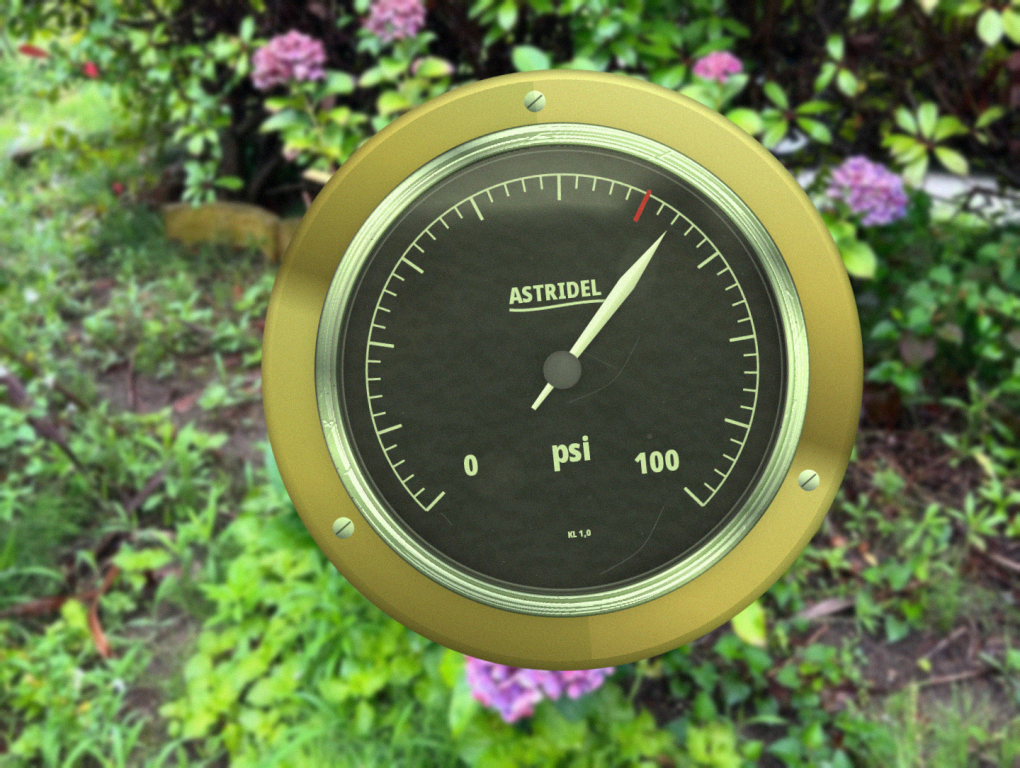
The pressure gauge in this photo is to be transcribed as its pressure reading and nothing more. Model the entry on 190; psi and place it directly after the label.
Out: 64; psi
